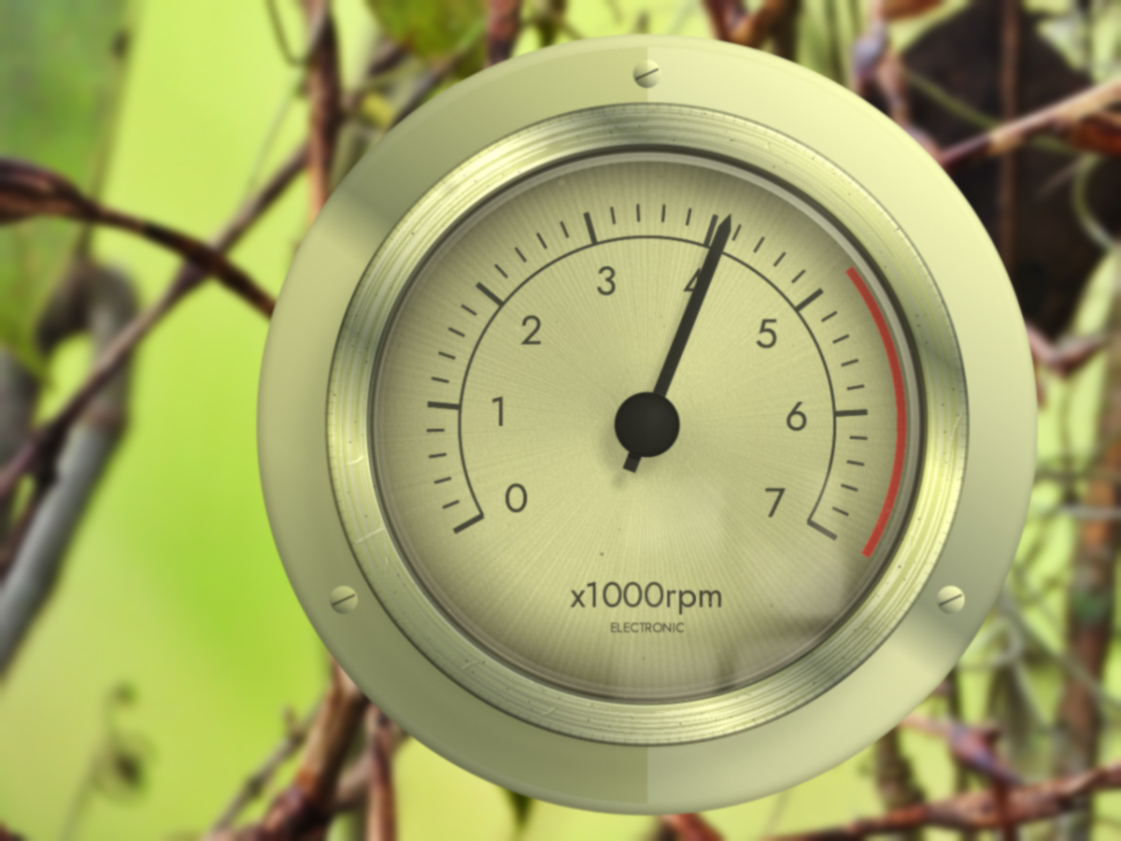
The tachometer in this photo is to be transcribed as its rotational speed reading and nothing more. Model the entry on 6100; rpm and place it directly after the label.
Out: 4100; rpm
